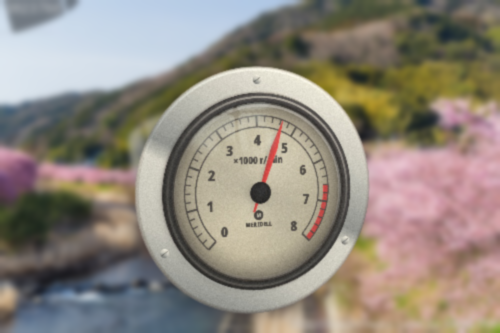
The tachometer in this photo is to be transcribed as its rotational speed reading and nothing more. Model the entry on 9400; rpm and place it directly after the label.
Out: 4600; rpm
